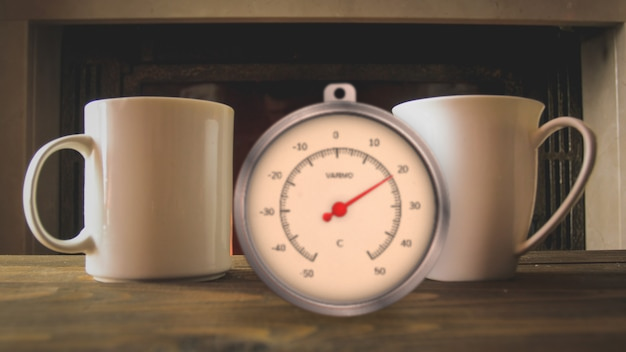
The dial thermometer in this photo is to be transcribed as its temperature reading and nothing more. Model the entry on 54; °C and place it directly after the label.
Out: 20; °C
